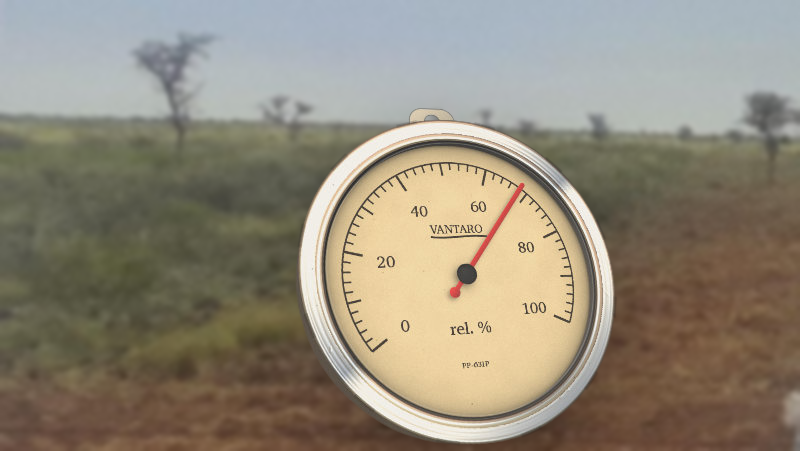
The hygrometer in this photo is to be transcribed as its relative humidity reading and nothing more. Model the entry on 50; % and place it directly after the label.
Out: 68; %
